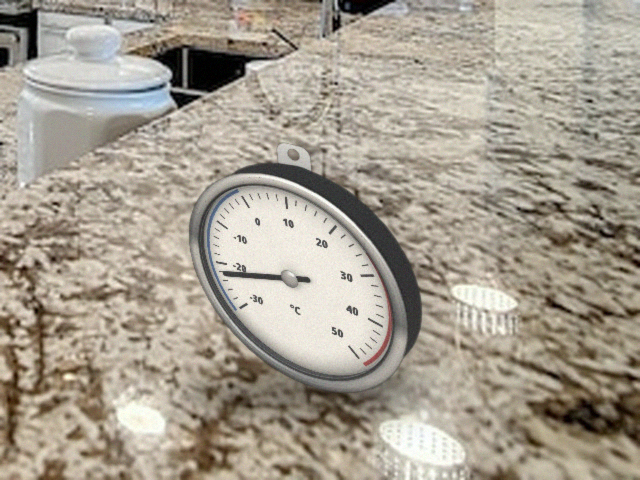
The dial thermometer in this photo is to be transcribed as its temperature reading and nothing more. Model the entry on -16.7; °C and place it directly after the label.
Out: -22; °C
